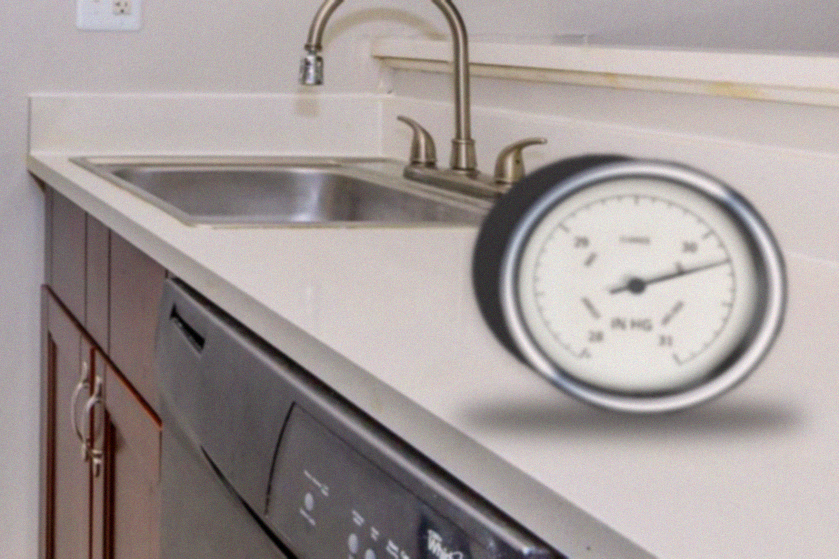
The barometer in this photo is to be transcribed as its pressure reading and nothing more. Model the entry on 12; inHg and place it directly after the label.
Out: 30.2; inHg
